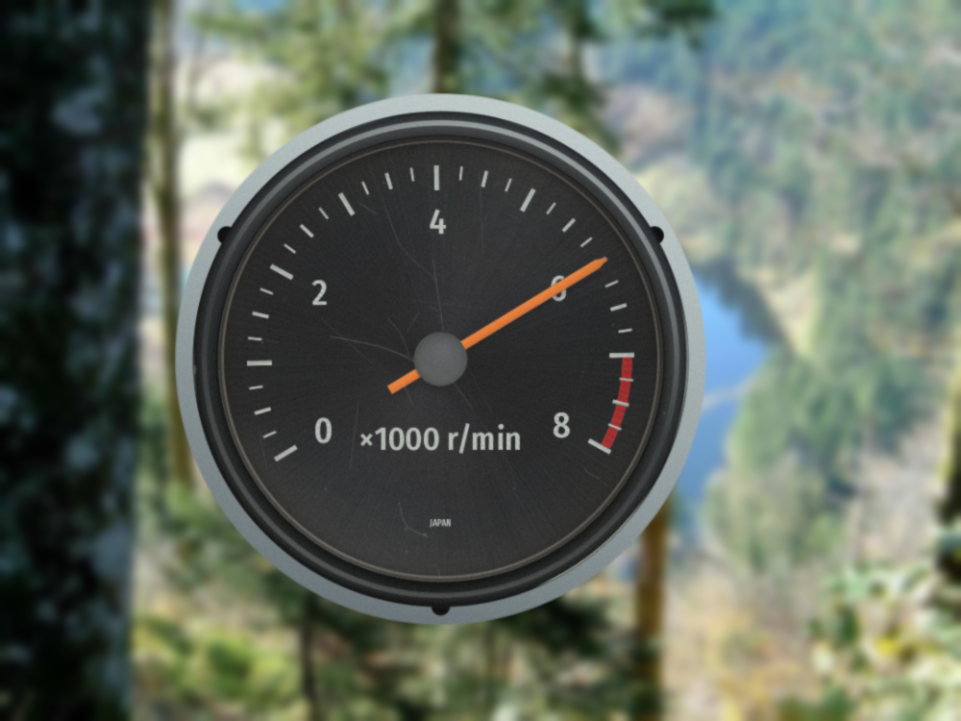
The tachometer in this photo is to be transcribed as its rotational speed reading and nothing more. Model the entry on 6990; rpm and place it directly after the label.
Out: 6000; rpm
